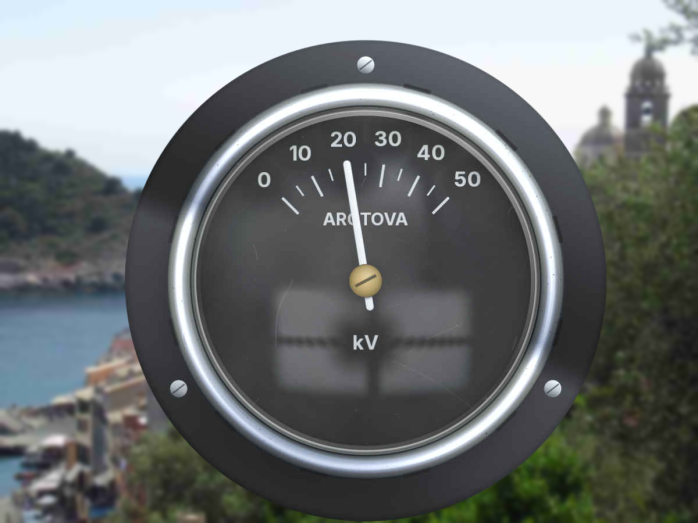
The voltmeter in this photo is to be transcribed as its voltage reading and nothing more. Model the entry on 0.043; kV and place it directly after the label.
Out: 20; kV
